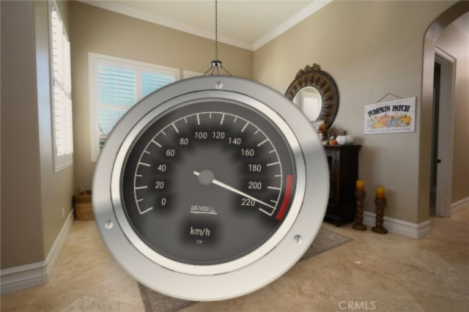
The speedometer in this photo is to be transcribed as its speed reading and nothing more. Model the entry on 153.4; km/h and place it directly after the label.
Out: 215; km/h
